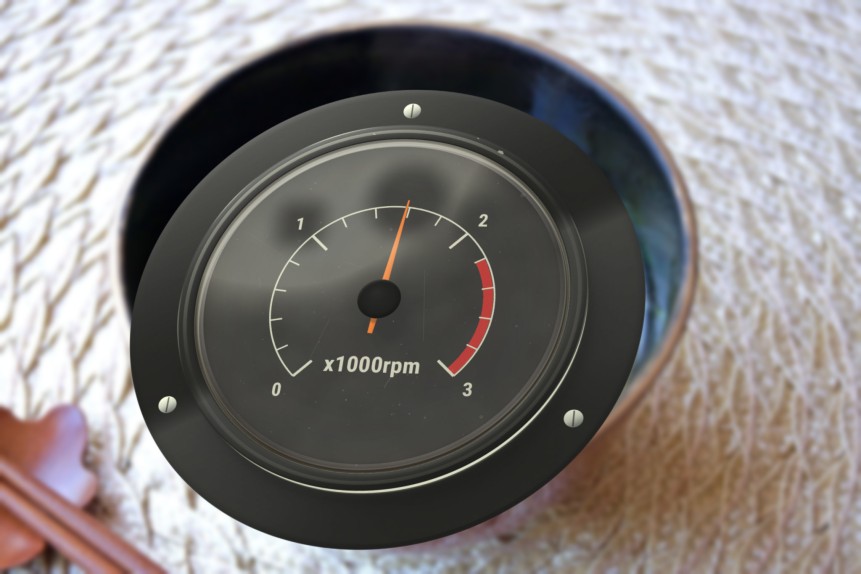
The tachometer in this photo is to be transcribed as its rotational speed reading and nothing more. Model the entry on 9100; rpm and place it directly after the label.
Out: 1600; rpm
